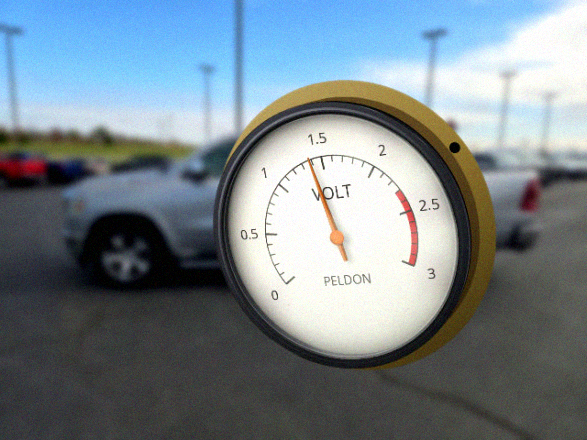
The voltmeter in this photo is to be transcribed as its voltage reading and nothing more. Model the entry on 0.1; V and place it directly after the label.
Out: 1.4; V
